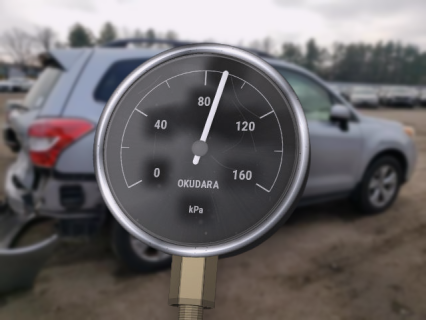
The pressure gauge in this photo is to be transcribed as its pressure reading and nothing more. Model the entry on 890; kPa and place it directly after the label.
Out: 90; kPa
